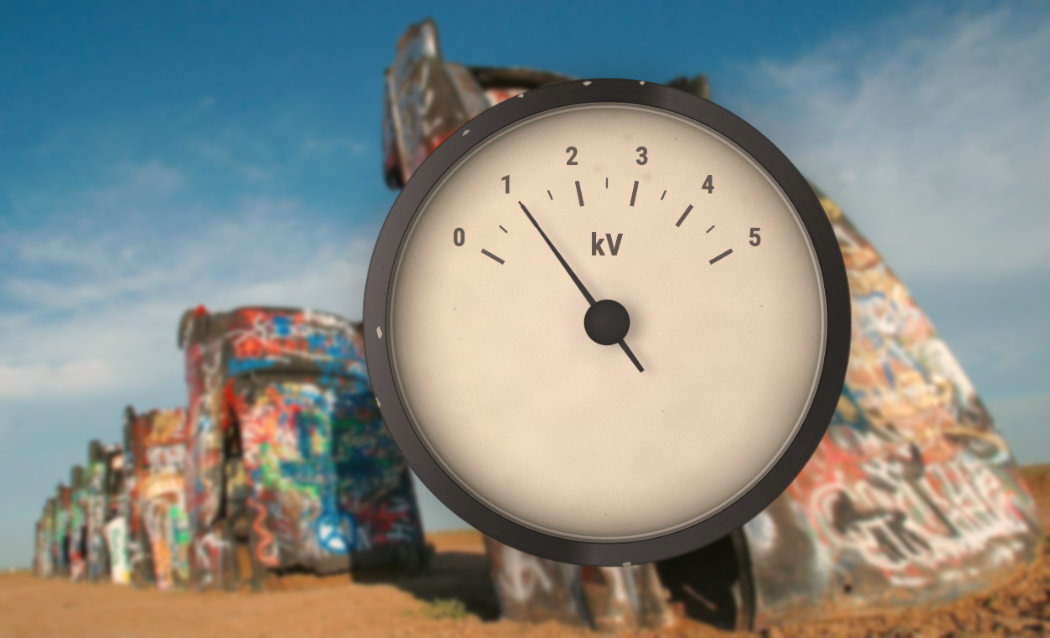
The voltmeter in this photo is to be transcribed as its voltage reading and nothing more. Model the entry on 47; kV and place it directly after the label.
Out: 1; kV
